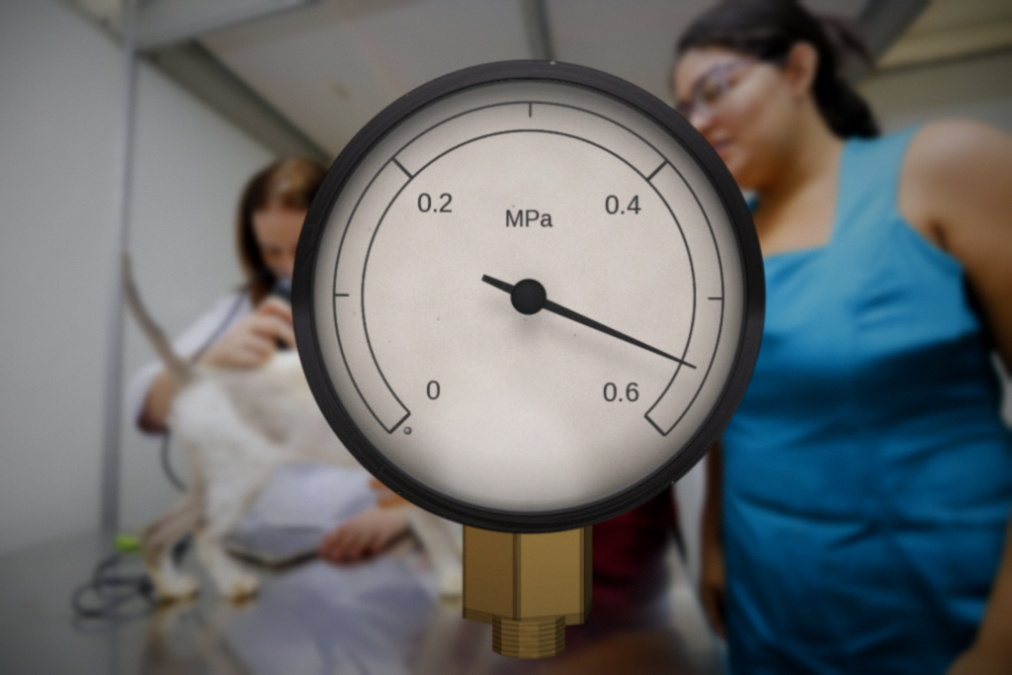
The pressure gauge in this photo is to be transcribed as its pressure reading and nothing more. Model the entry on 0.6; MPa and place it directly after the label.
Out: 0.55; MPa
